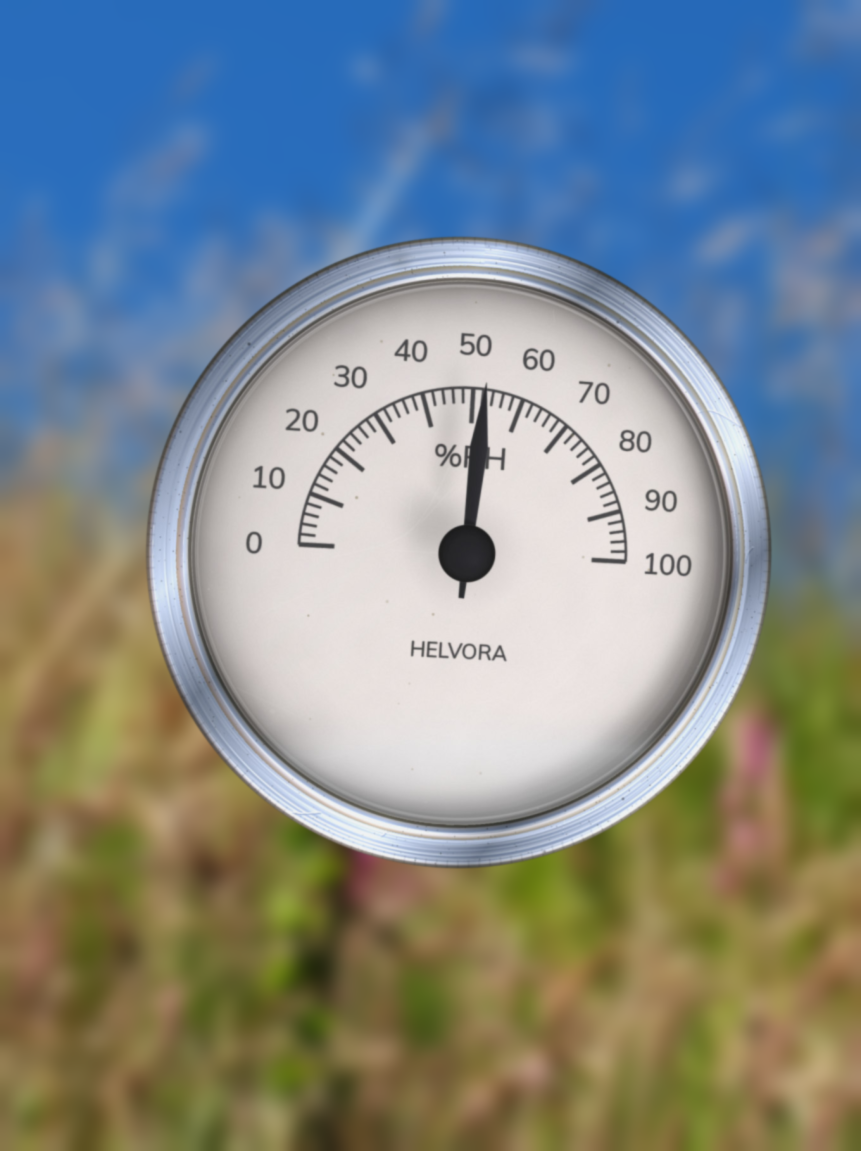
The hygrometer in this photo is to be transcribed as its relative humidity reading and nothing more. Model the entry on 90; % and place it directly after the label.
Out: 52; %
